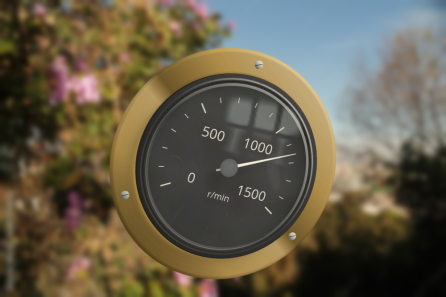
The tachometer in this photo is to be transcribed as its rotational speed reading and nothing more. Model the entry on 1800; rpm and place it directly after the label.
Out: 1150; rpm
